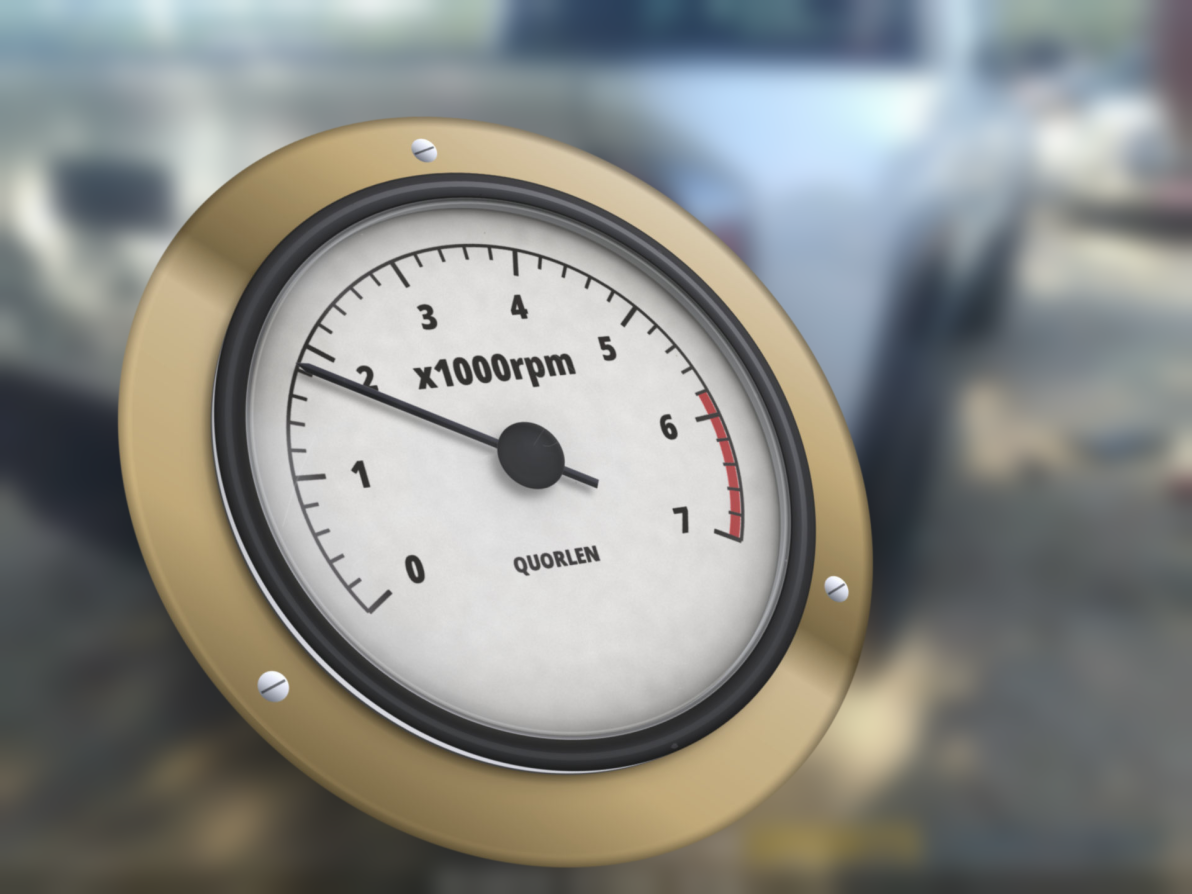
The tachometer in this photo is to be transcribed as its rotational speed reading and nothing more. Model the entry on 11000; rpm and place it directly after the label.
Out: 1800; rpm
